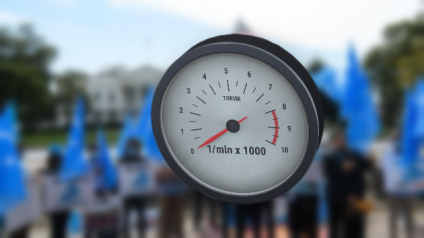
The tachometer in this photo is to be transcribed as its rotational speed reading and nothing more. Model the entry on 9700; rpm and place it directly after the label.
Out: 0; rpm
